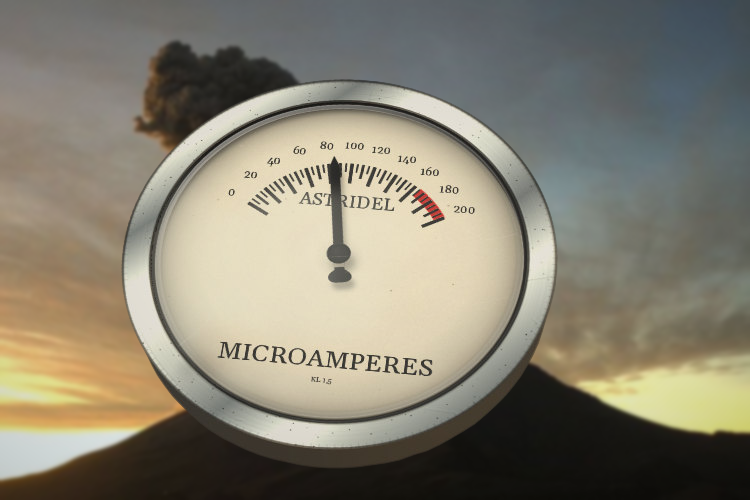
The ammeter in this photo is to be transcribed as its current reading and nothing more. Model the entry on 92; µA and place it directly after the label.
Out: 85; µA
